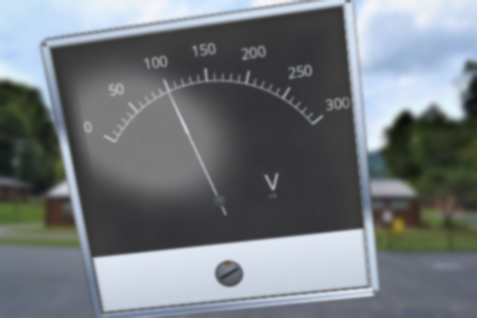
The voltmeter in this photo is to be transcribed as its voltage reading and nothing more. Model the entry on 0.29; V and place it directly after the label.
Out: 100; V
